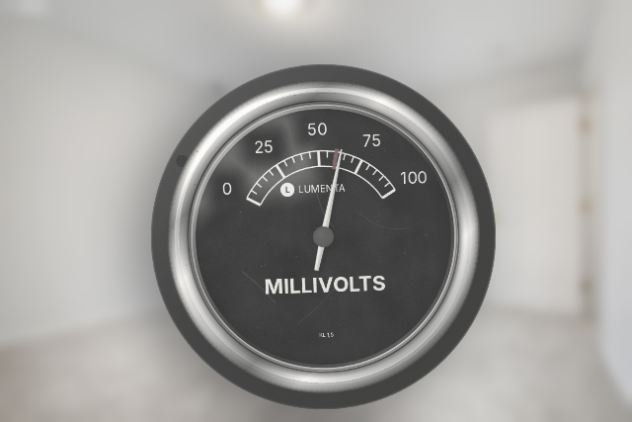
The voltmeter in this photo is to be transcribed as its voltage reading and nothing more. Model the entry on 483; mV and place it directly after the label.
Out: 62.5; mV
